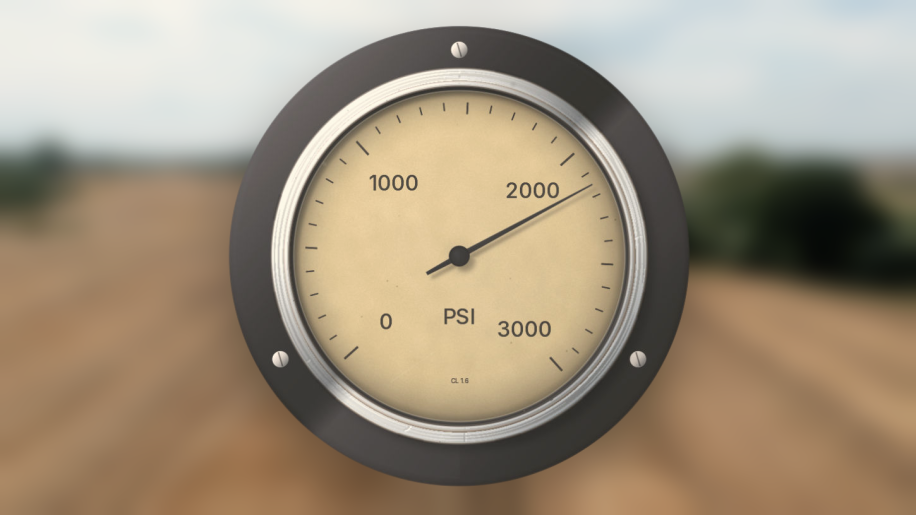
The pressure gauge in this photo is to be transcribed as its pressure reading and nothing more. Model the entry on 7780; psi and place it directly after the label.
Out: 2150; psi
